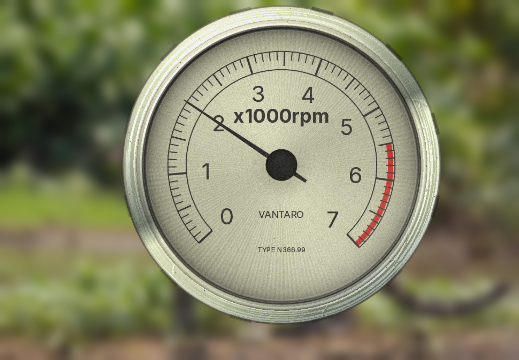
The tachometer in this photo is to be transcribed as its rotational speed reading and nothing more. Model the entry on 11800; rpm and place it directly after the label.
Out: 2000; rpm
